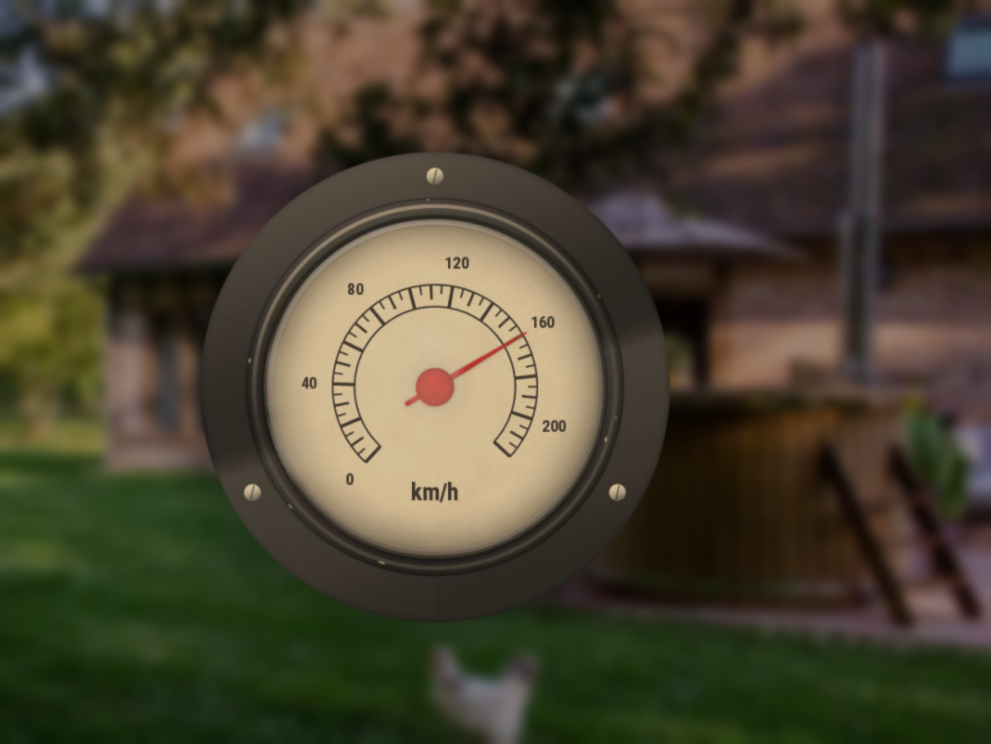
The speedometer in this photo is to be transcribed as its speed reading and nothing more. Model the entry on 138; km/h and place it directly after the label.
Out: 160; km/h
